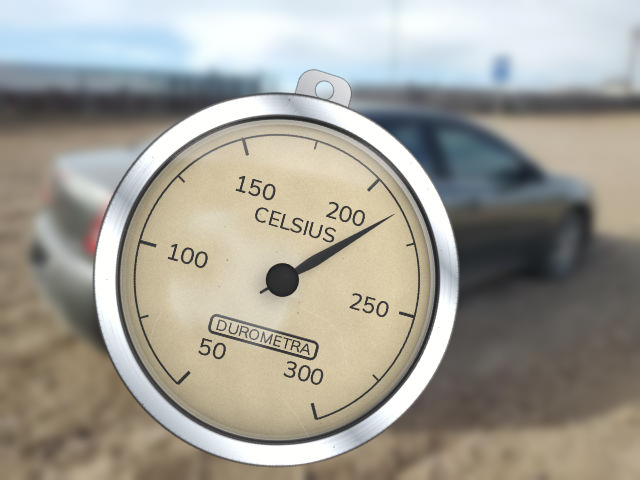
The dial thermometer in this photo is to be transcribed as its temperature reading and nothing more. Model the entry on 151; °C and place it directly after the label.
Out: 212.5; °C
